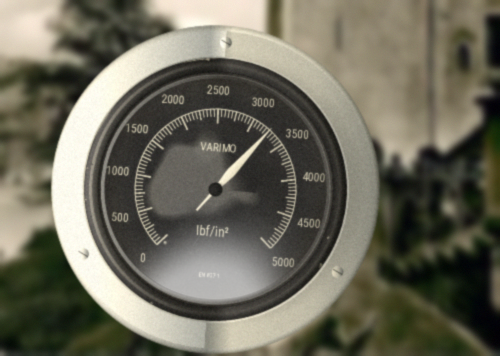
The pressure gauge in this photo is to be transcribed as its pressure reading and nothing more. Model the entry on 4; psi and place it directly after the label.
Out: 3250; psi
